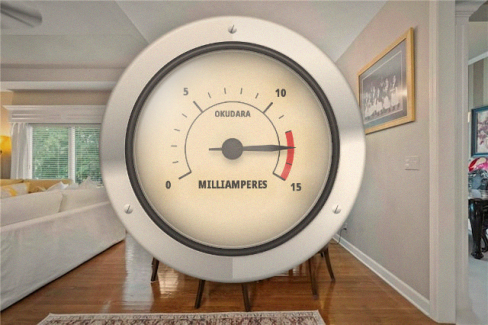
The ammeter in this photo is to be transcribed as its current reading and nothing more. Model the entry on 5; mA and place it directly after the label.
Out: 13; mA
